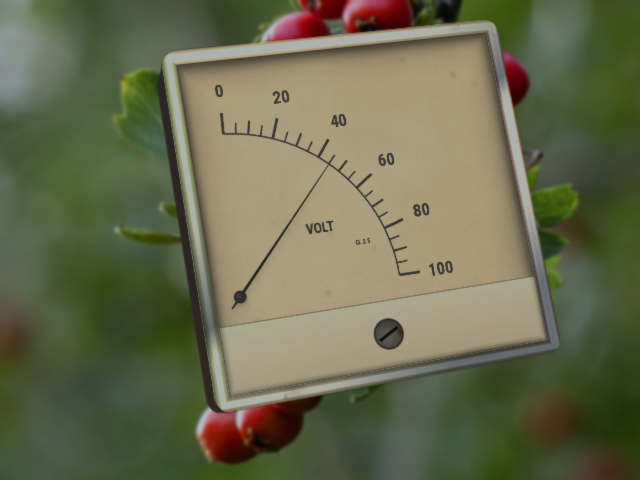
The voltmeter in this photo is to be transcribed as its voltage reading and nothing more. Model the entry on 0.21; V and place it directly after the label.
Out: 45; V
